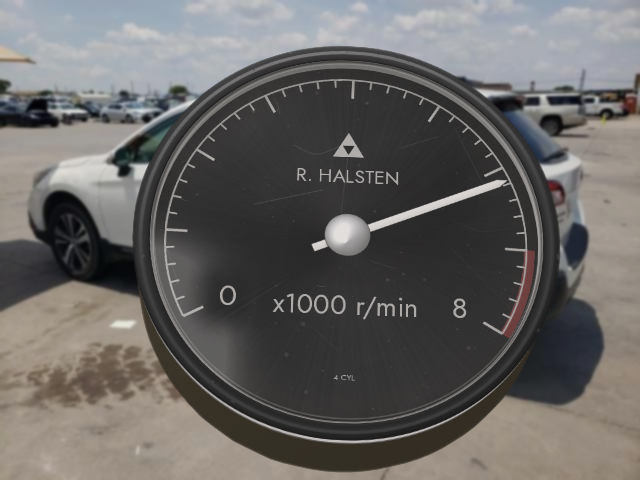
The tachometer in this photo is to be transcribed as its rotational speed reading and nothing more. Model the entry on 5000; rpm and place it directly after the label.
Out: 6200; rpm
